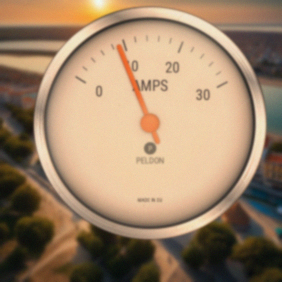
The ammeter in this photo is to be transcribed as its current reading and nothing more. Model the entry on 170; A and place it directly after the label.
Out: 9; A
